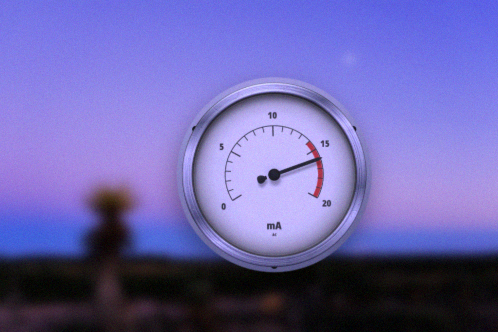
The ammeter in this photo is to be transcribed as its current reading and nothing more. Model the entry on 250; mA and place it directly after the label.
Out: 16; mA
